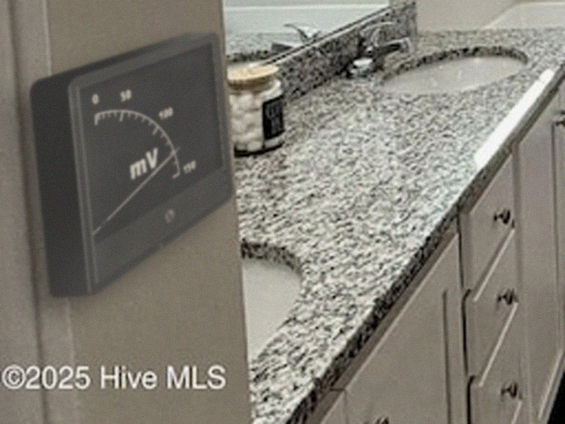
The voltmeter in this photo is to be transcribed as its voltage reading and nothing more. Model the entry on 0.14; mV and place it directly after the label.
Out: 130; mV
